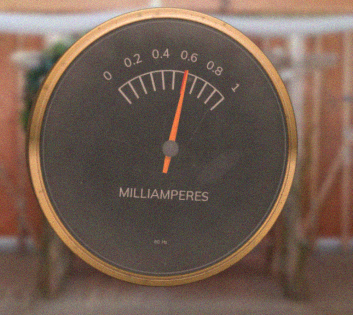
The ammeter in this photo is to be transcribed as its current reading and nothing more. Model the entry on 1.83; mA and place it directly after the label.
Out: 0.6; mA
